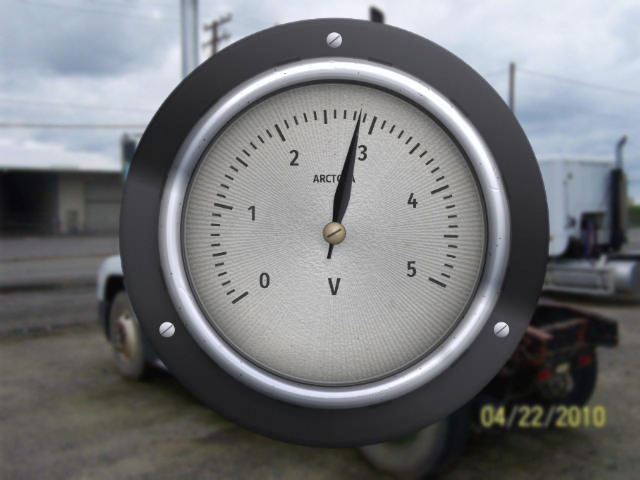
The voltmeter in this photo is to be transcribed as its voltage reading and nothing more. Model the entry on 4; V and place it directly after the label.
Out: 2.85; V
